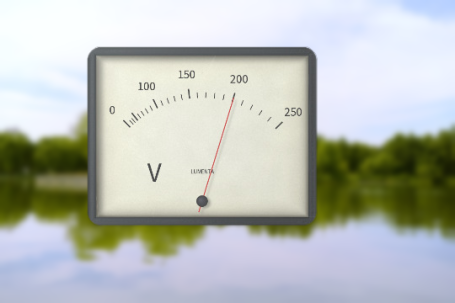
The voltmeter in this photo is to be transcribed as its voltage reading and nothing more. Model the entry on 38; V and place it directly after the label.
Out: 200; V
